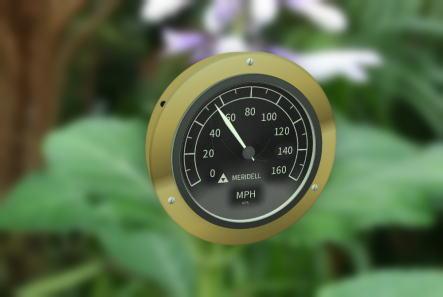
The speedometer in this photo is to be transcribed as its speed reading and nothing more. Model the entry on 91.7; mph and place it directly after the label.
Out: 55; mph
